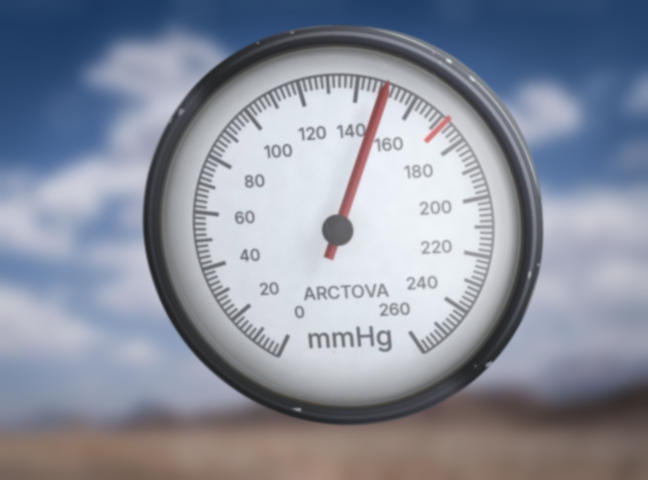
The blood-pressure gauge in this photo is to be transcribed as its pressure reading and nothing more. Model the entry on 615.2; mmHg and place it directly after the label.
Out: 150; mmHg
